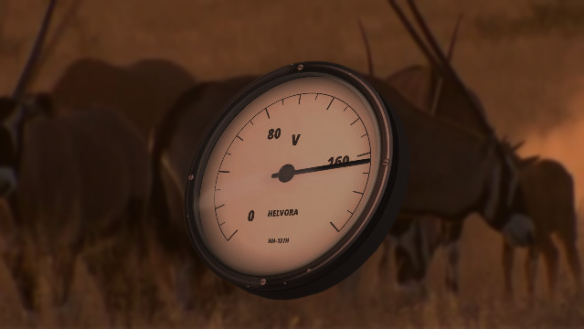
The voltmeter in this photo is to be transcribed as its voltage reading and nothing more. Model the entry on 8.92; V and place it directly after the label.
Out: 165; V
